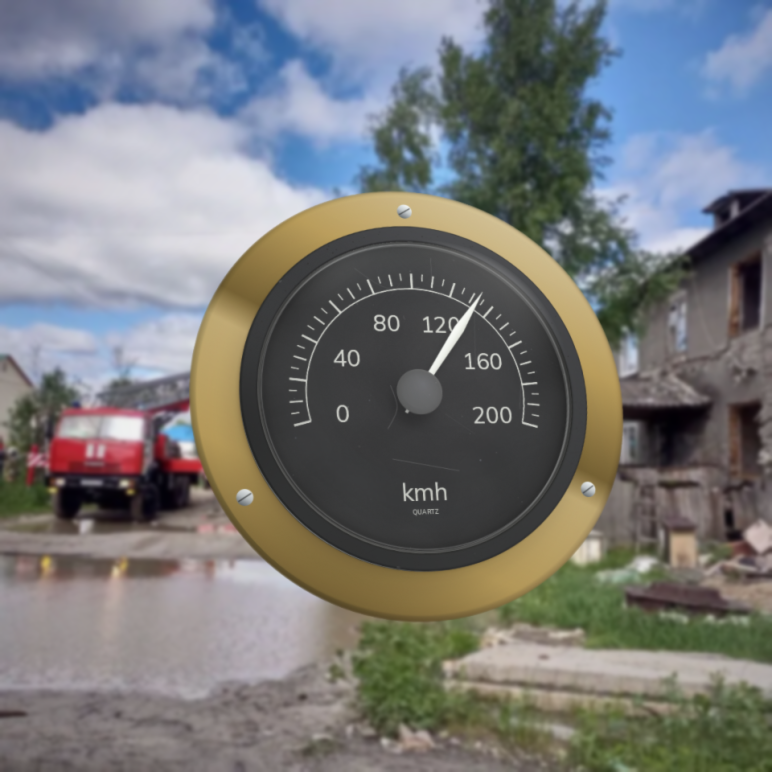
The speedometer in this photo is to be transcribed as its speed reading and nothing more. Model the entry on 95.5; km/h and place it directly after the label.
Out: 132.5; km/h
